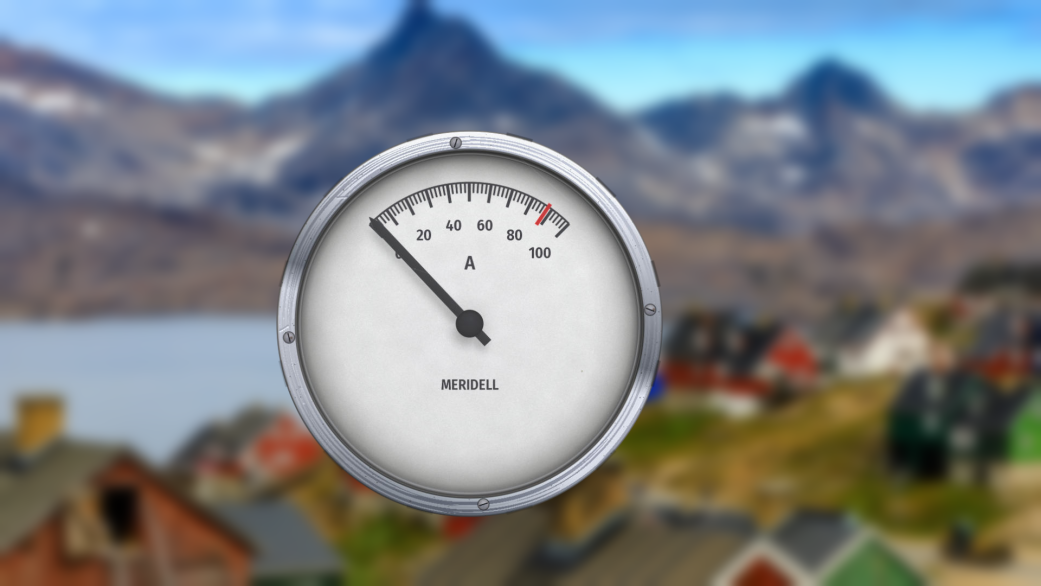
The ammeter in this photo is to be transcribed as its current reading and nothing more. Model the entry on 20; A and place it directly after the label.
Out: 2; A
